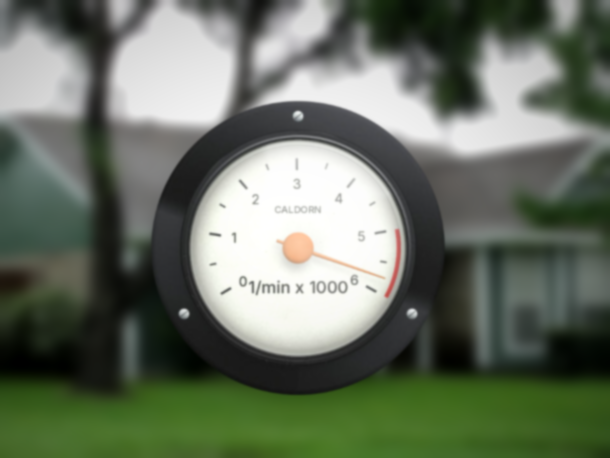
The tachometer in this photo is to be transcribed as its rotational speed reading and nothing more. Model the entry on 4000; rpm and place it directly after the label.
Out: 5750; rpm
